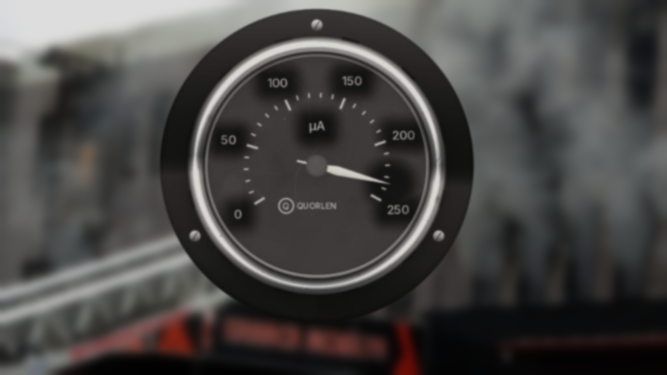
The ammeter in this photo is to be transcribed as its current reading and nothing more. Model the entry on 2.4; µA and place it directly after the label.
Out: 235; µA
